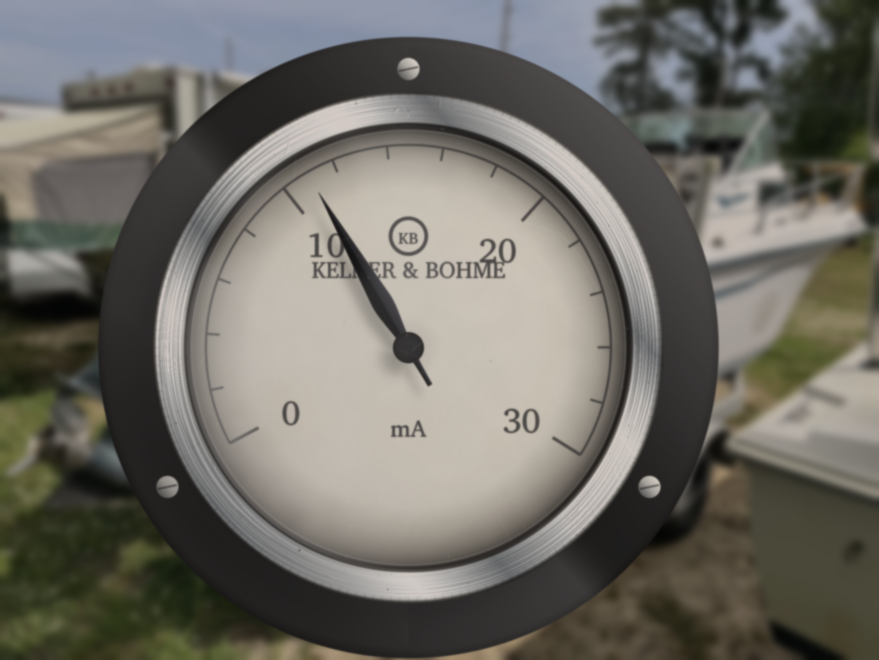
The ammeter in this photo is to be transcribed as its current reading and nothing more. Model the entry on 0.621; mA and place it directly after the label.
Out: 11; mA
